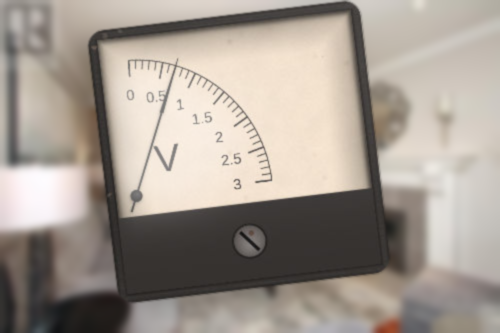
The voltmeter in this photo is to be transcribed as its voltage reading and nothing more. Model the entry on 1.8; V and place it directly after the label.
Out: 0.7; V
